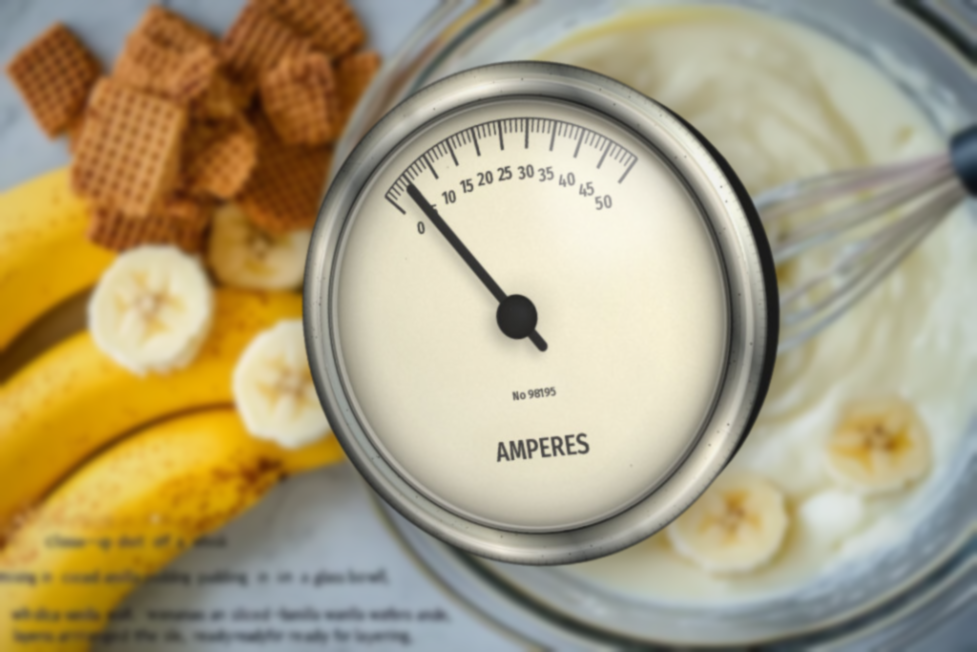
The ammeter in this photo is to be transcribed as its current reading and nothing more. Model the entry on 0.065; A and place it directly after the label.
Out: 5; A
